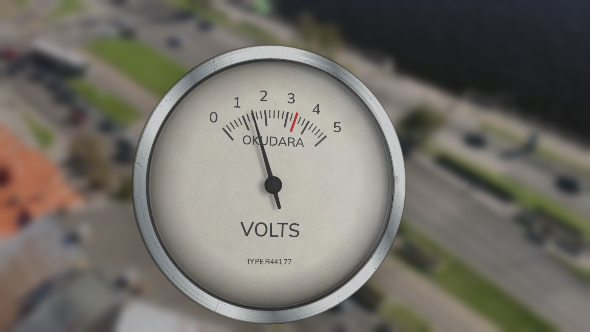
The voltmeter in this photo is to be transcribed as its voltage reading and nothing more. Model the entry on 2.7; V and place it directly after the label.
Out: 1.4; V
